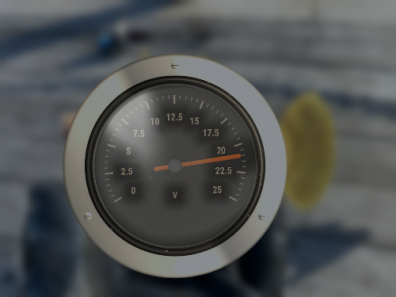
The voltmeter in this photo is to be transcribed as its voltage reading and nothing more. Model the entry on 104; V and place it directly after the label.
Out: 21; V
